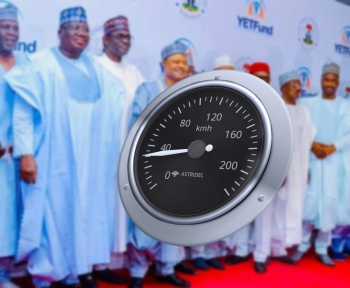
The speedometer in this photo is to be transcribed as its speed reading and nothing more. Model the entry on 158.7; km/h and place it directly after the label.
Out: 30; km/h
